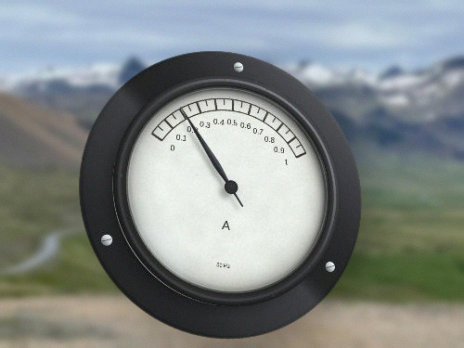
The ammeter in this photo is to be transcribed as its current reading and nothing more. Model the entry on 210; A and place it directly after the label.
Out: 0.2; A
